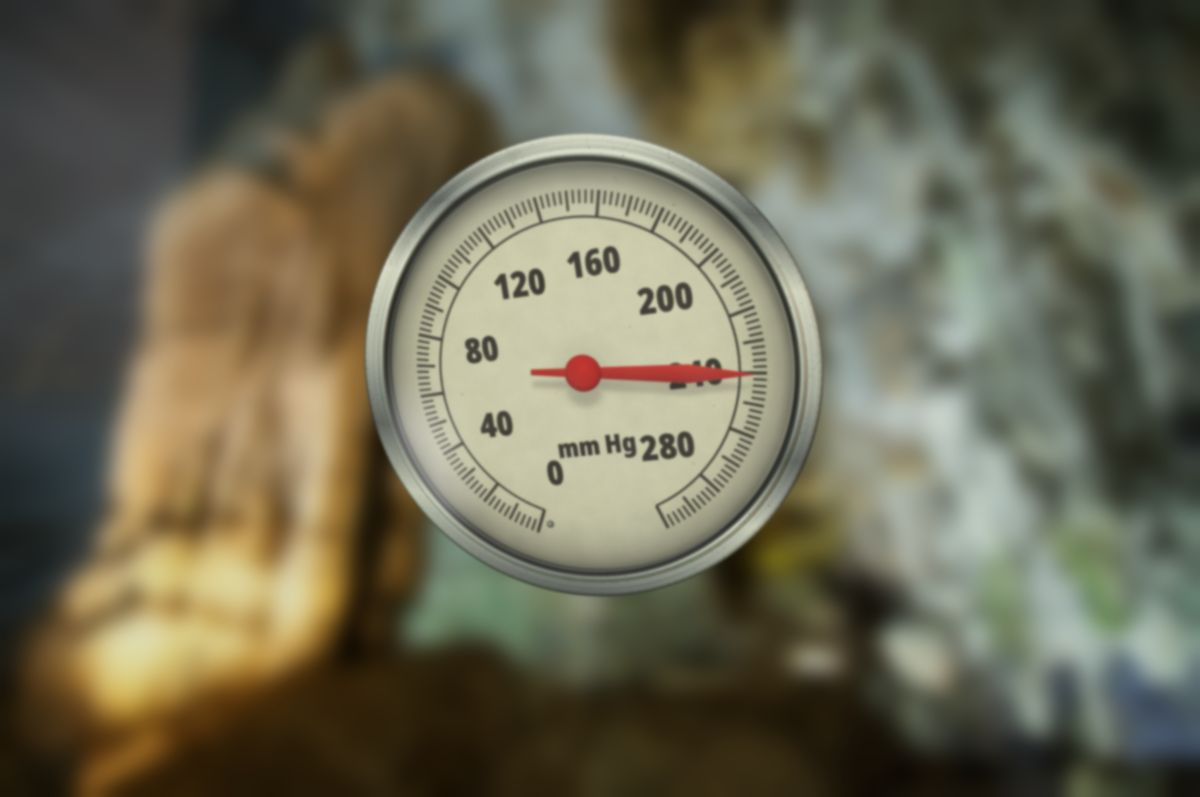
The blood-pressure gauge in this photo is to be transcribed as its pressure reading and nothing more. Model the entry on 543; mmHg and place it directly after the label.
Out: 240; mmHg
